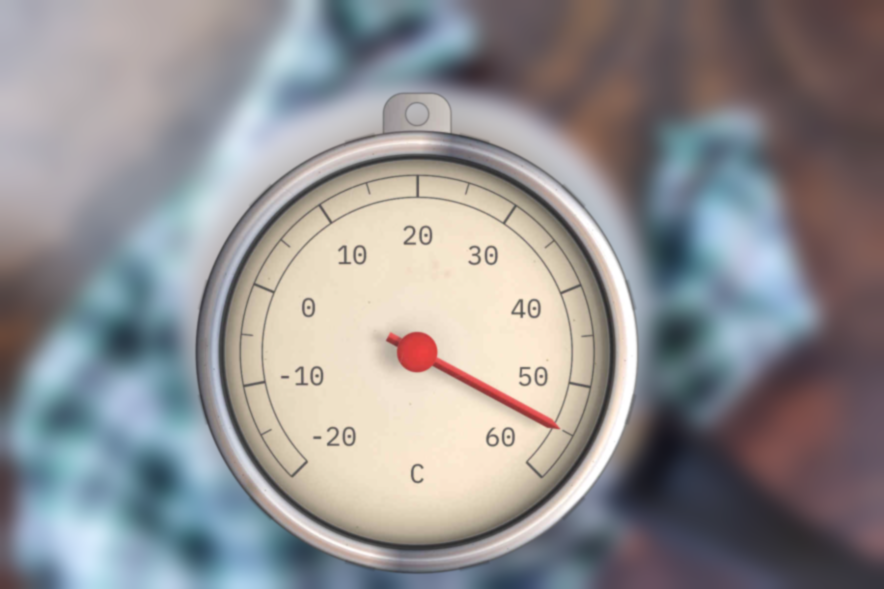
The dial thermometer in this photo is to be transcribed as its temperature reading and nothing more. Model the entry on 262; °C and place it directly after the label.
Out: 55; °C
